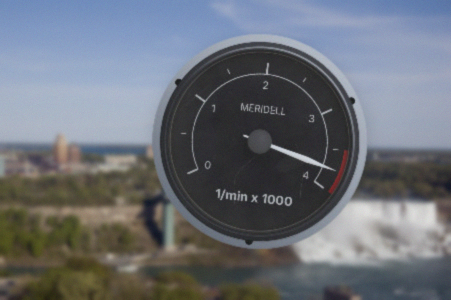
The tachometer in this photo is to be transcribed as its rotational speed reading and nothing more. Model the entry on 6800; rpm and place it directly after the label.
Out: 3750; rpm
